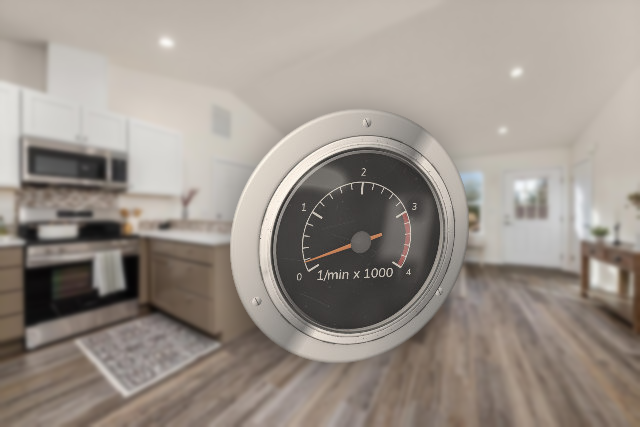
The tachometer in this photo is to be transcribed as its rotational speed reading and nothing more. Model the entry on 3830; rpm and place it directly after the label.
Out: 200; rpm
